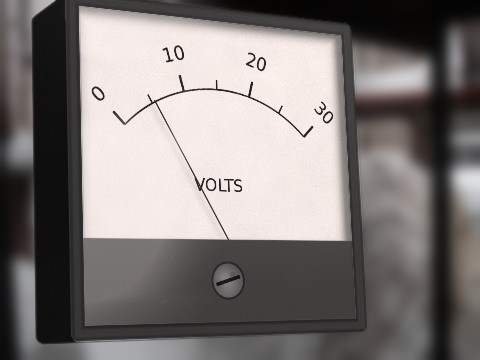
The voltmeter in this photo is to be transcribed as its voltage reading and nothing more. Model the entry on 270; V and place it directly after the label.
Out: 5; V
